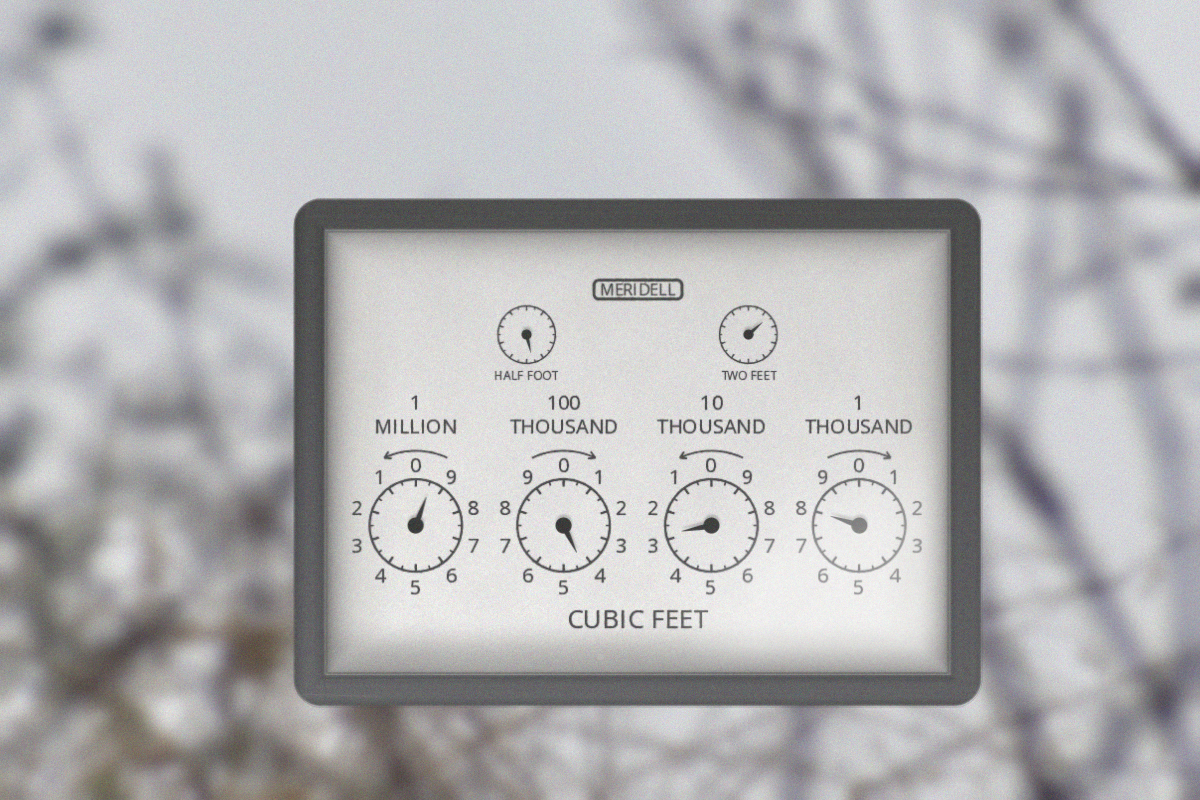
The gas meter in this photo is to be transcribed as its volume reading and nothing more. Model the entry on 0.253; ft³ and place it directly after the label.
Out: 942800; ft³
